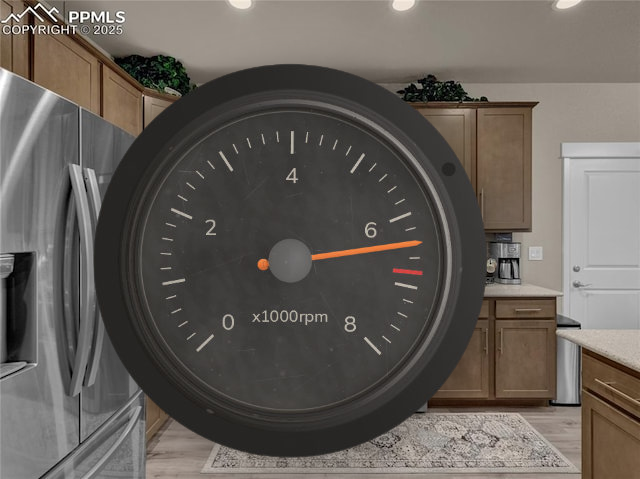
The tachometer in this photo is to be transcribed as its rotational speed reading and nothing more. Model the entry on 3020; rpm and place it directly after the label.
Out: 6400; rpm
